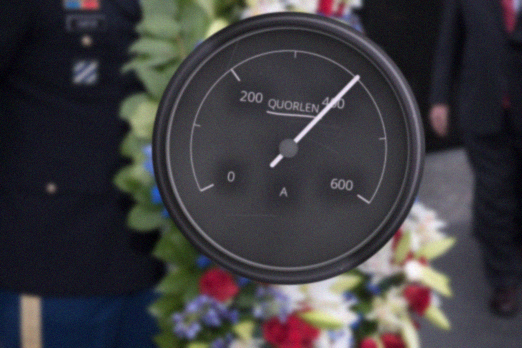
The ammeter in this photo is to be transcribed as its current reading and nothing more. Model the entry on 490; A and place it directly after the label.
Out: 400; A
